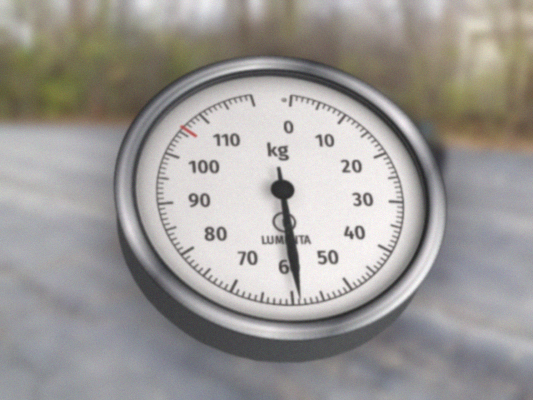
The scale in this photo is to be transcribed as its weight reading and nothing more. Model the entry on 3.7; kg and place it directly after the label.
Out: 59; kg
